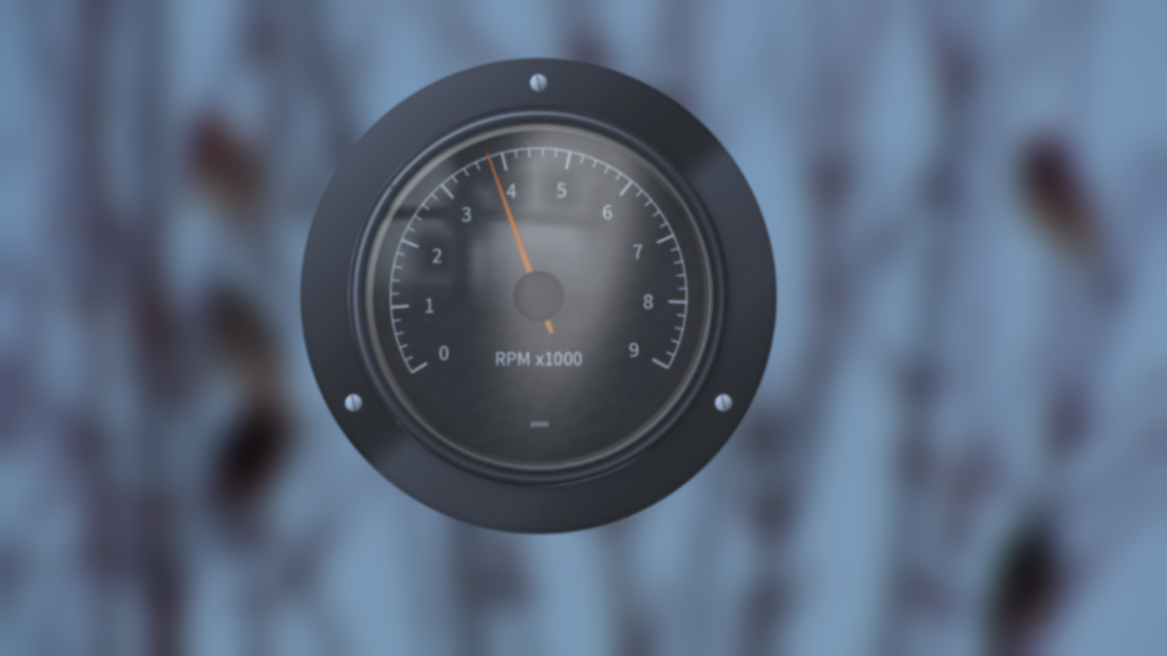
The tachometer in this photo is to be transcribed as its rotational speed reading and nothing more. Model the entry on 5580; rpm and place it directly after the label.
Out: 3800; rpm
